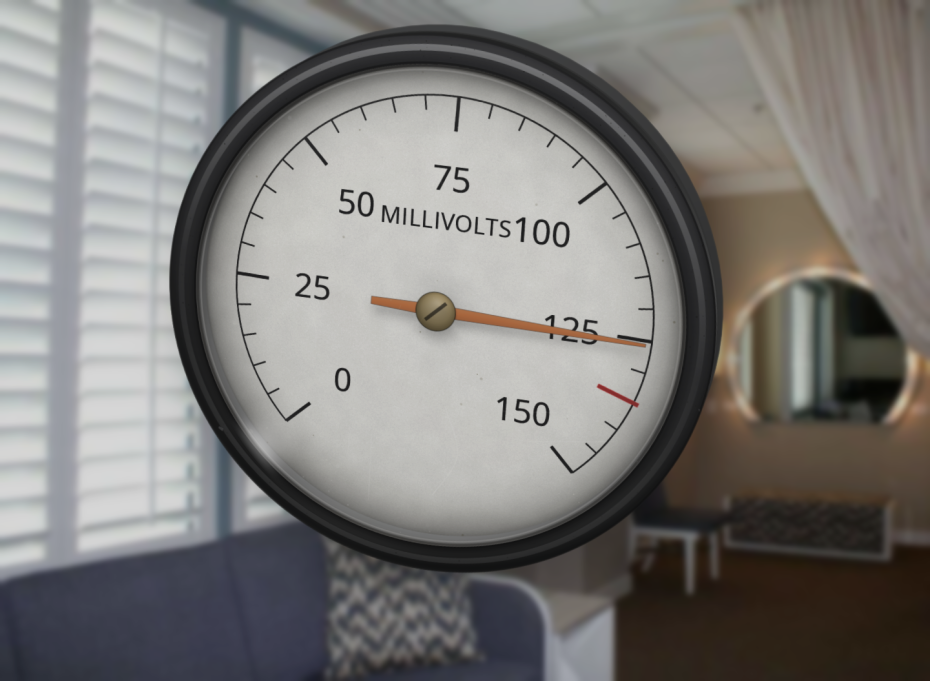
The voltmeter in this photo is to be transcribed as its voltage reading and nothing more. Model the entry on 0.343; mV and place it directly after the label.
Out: 125; mV
